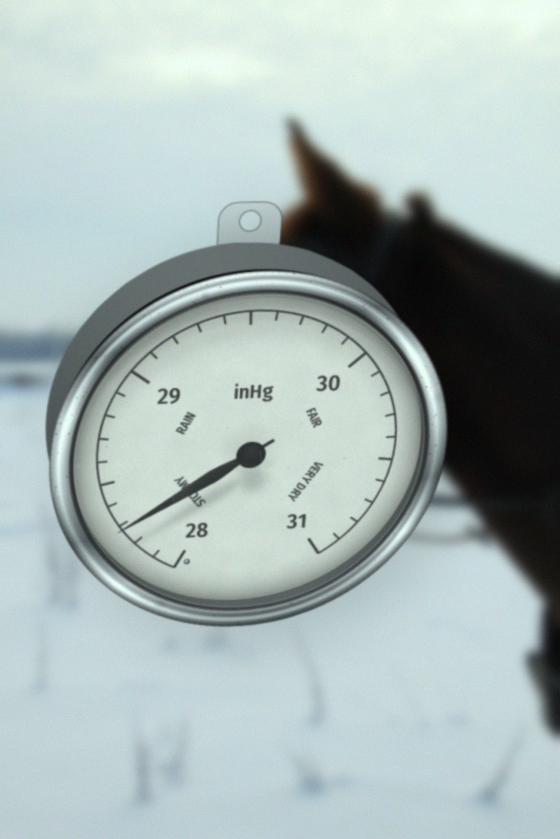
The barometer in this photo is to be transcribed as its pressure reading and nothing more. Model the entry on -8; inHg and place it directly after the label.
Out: 28.3; inHg
